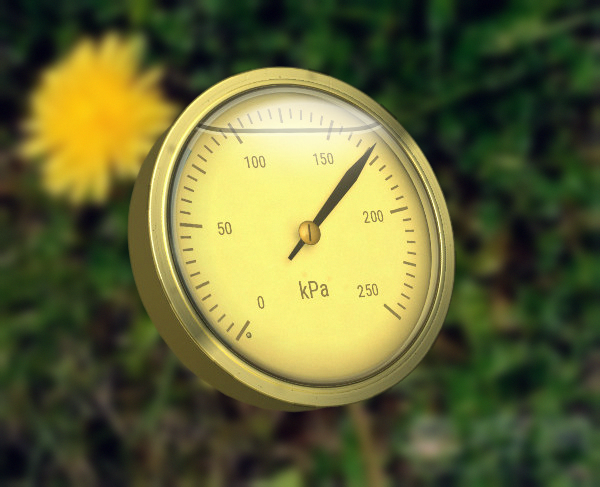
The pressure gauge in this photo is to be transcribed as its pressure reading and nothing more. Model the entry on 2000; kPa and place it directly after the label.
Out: 170; kPa
